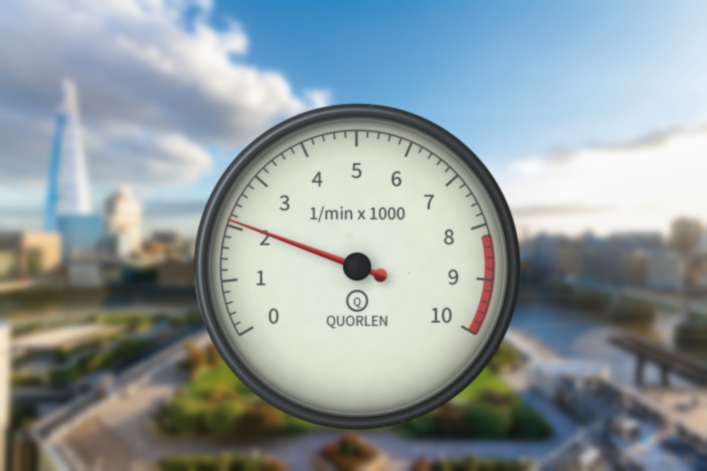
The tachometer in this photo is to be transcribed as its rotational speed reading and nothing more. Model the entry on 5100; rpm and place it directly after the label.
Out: 2100; rpm
